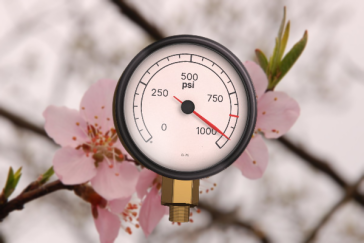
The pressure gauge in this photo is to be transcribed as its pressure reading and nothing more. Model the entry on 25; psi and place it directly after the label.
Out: 950; psi
